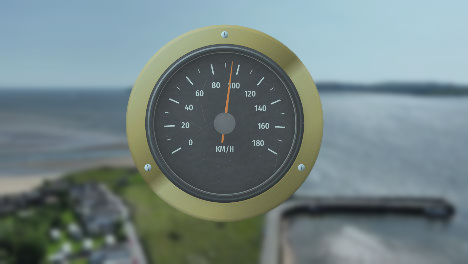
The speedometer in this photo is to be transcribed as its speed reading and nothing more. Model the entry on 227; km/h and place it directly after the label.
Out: 95; km/h
